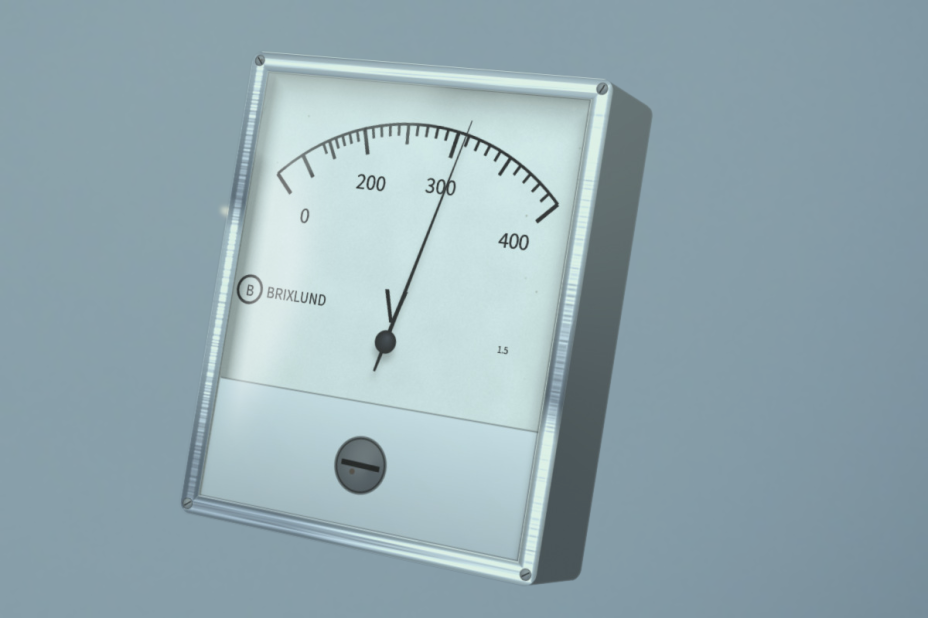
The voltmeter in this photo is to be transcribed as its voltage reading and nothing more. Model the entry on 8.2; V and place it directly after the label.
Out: 310; V
